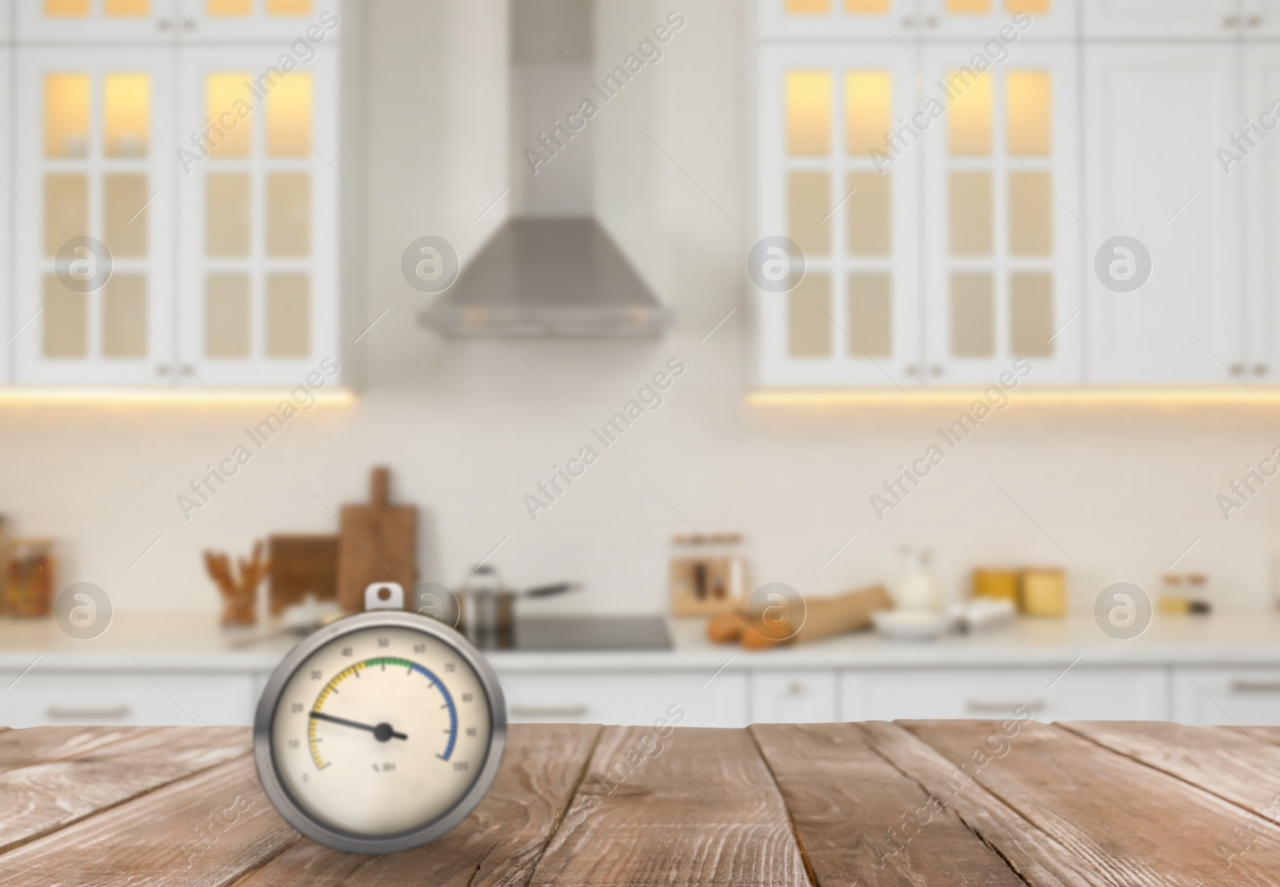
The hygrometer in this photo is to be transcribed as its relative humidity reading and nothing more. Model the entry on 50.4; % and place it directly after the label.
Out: 20; %
